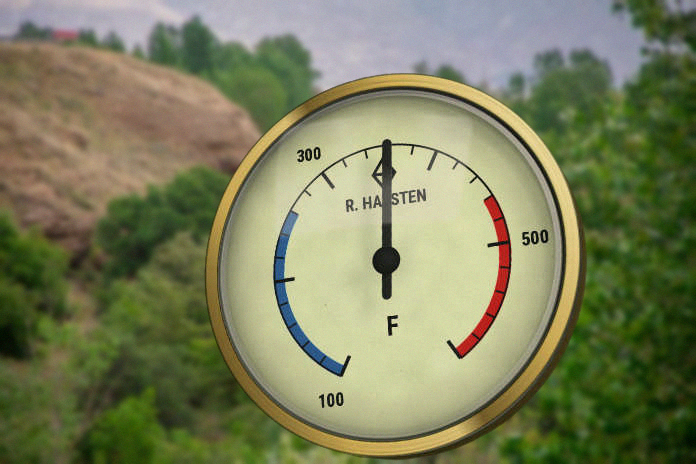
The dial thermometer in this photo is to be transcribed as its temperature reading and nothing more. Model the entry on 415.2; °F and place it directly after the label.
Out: 360; °F
